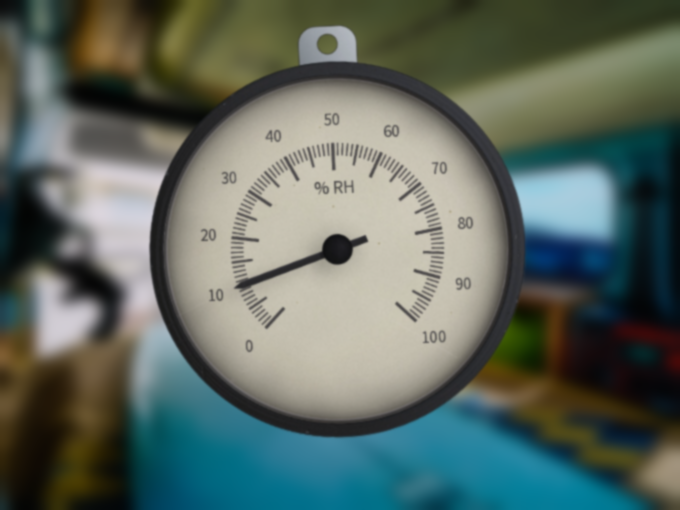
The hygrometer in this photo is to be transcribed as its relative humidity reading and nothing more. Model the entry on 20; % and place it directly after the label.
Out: 10; %
